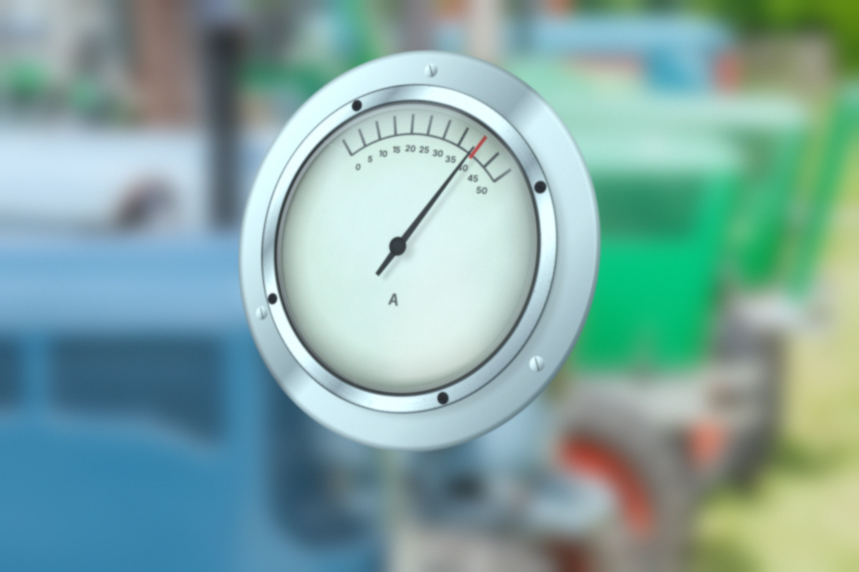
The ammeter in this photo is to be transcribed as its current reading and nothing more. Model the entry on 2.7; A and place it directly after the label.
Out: 40; A
